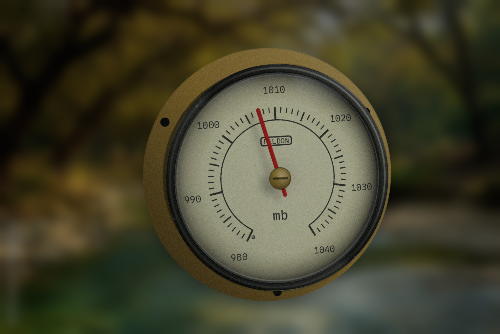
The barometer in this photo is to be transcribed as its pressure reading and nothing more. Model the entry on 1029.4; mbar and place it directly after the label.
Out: 1007; mbar
